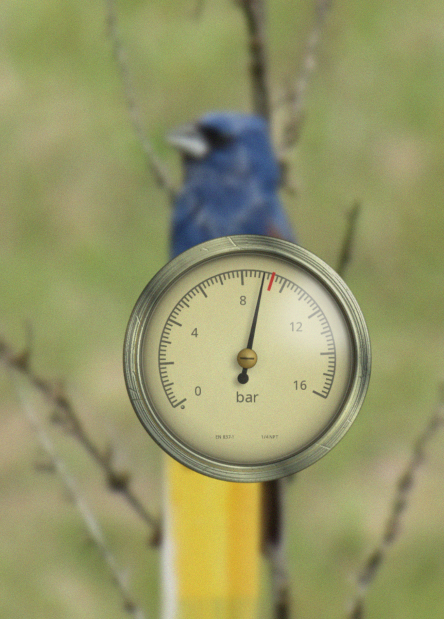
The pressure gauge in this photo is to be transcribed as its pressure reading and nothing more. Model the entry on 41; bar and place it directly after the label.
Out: 9; bar
